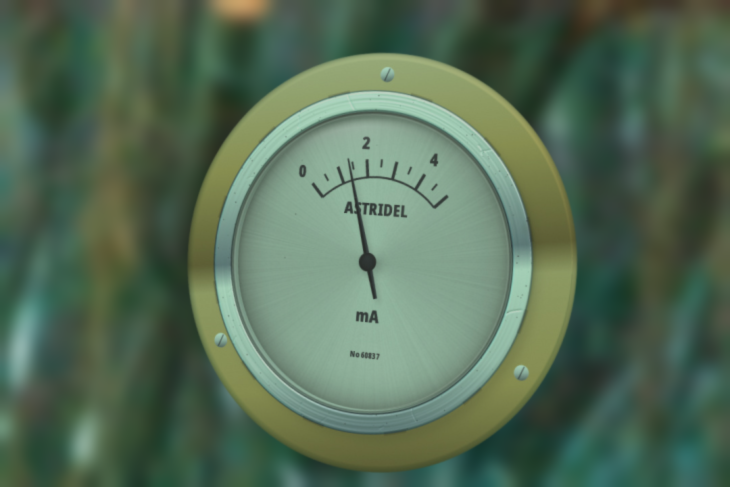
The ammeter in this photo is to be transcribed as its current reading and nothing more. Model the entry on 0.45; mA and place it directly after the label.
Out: 1.5; mA
